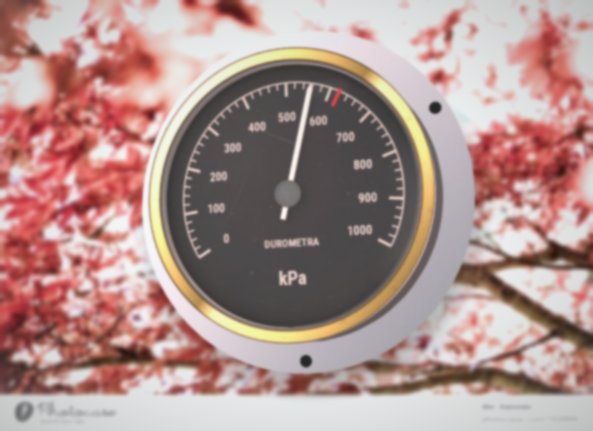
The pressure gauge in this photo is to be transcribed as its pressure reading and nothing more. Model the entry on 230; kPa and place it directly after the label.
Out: 560; kPa
